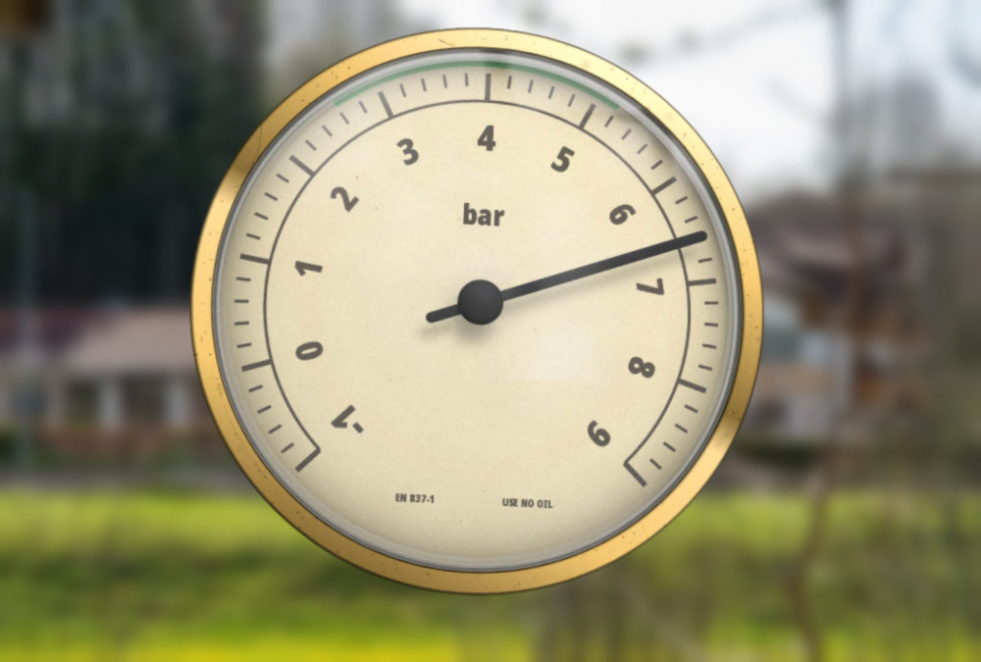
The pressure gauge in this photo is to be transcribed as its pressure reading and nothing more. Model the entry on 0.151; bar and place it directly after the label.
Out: 6.6; bar
